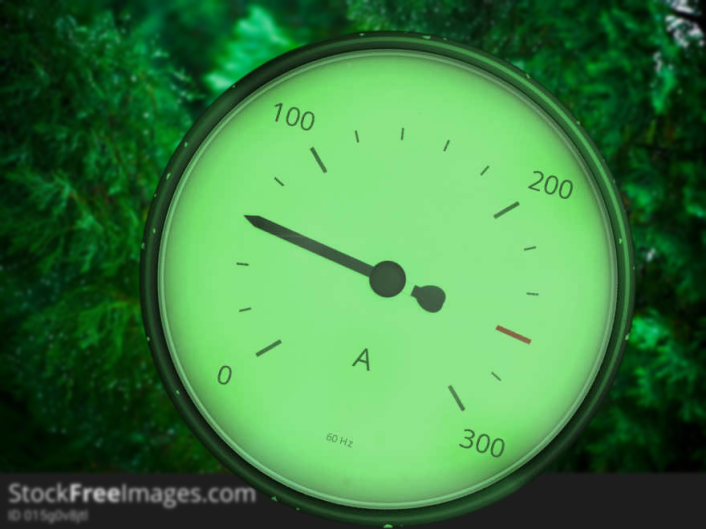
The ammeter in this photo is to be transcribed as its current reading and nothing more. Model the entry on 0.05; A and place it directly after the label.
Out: 60; A
